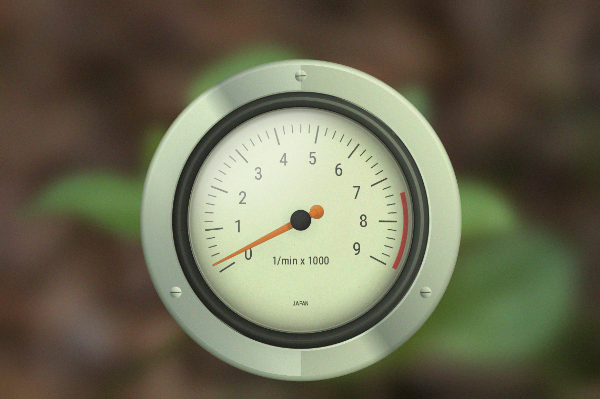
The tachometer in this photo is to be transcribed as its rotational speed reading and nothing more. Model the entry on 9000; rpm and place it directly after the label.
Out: 200; rpm
